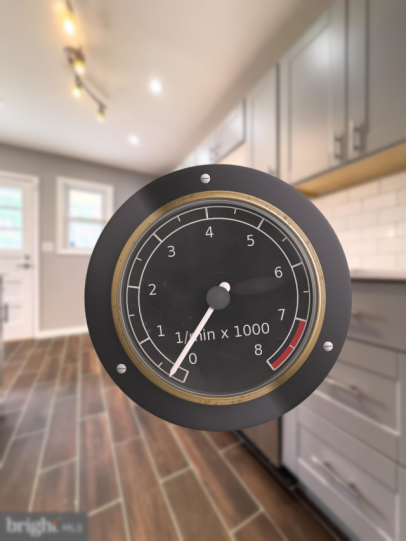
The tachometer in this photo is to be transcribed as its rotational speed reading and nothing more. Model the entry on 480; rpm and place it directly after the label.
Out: 250; rpm
